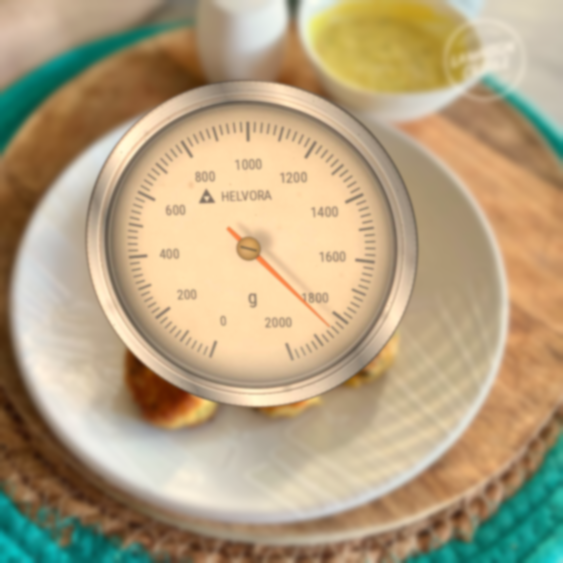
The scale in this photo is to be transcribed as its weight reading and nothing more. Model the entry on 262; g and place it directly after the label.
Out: 1840; g
